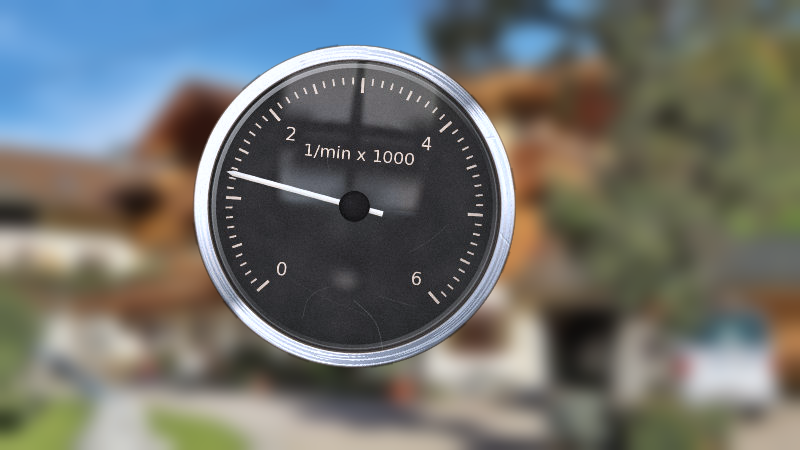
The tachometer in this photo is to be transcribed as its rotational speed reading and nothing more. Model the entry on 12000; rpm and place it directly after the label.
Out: 1250; rpm
